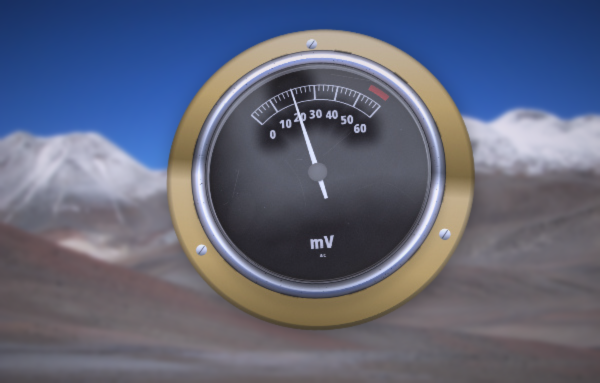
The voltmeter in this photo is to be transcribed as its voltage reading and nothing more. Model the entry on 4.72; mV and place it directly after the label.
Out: 20; mV
